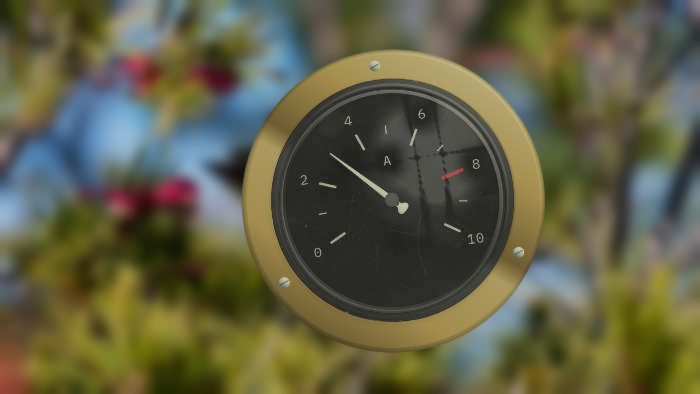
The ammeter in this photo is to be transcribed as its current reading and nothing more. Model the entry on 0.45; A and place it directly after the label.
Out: 3; A
